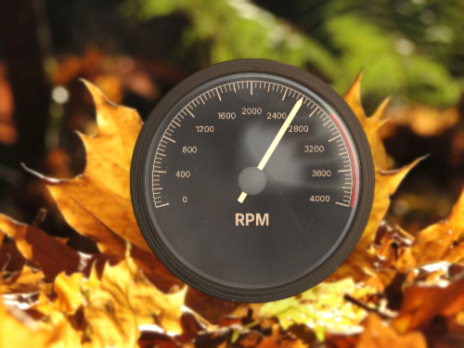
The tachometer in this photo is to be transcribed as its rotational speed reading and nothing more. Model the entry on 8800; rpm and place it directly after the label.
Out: 2600; rpm
